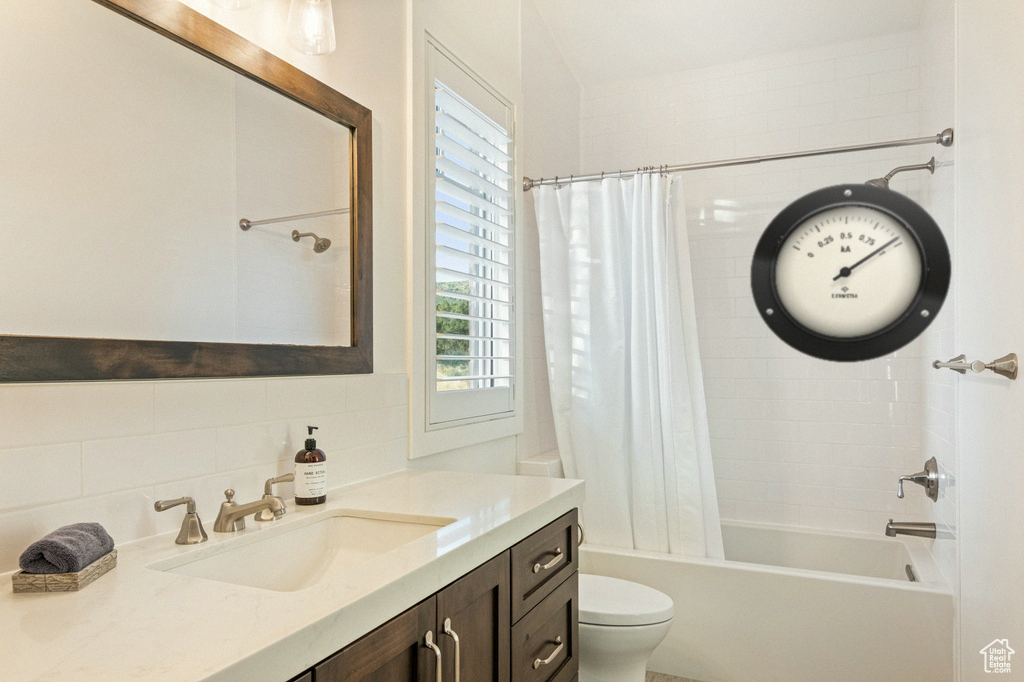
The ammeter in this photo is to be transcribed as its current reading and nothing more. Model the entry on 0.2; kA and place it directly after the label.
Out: 0.95; kA
